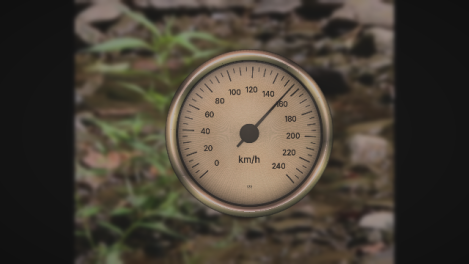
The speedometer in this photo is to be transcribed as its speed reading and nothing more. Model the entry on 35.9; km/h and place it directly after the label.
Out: 155; km/h
